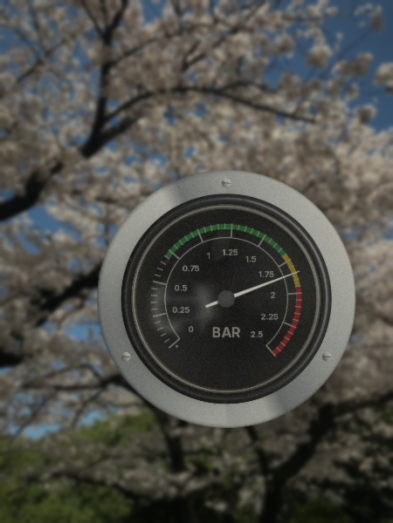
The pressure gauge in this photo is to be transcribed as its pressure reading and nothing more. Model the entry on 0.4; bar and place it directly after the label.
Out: 1.85; bar
